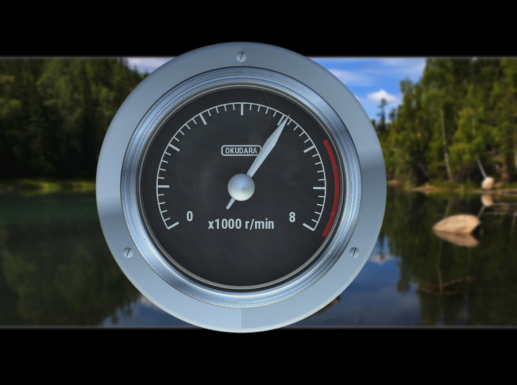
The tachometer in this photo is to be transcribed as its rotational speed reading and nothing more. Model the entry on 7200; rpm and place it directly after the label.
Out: 5100; rpm
